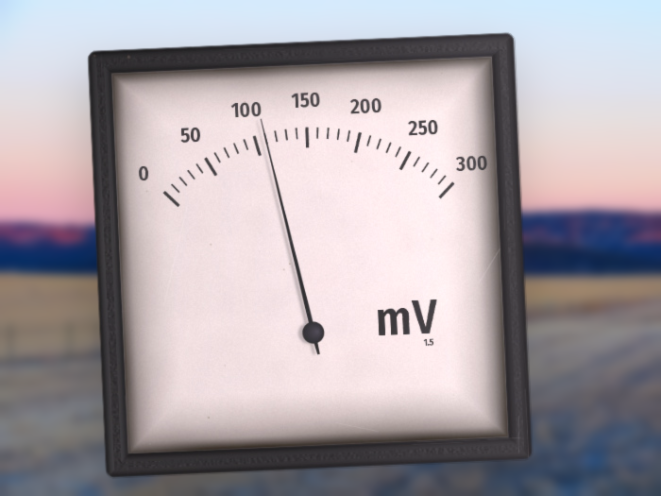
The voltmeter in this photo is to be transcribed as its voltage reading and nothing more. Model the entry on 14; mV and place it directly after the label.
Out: 110; mV
